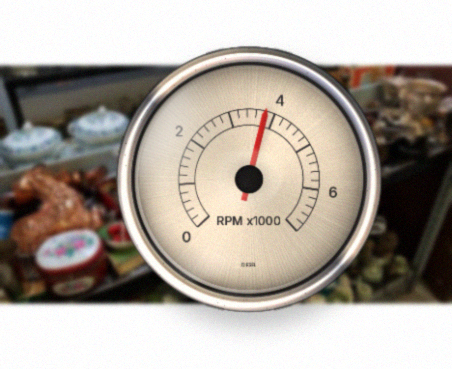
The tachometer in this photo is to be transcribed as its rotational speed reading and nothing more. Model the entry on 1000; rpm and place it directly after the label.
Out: 3800; rpm
